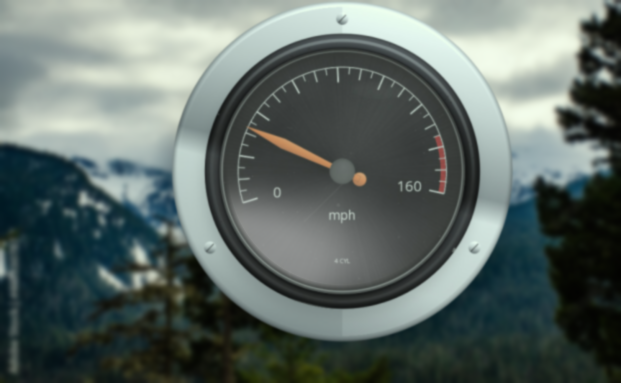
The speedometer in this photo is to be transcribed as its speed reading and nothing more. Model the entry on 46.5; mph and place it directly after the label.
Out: 32.5; mph
